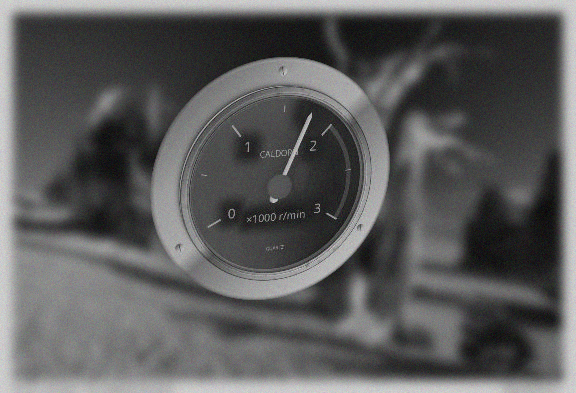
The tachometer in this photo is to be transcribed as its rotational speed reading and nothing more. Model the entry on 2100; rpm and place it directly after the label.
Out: 1750; rpm
